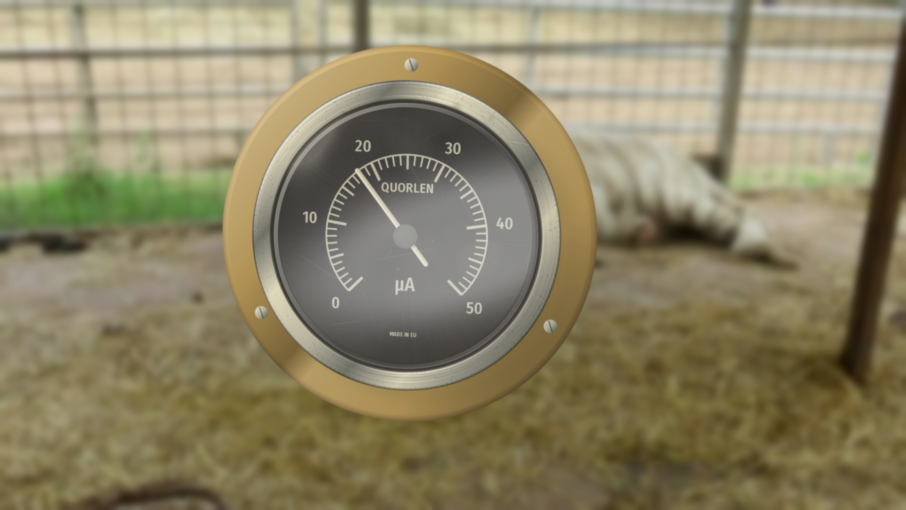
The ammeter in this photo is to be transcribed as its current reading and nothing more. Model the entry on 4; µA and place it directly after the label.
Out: 18; µA
